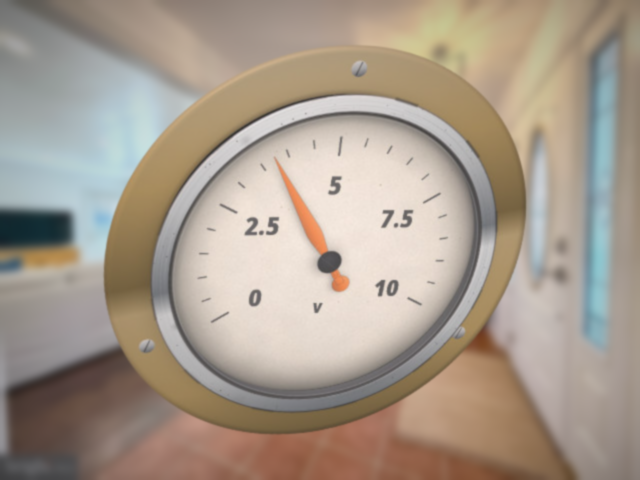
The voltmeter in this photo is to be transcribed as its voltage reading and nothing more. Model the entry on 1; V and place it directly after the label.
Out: 3.75; V
